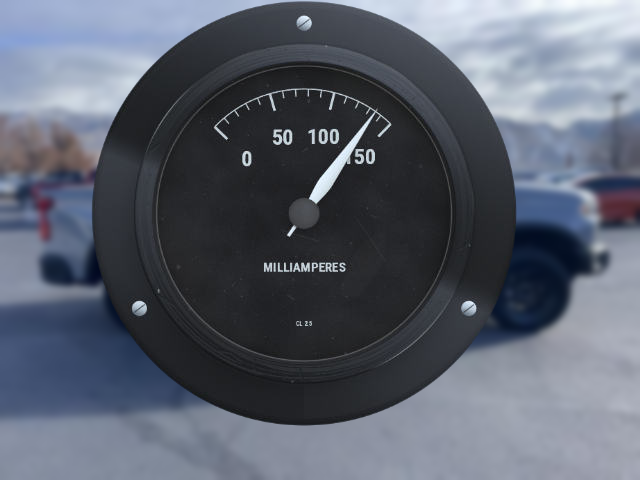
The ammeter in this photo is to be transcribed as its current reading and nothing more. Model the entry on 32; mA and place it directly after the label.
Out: 135; mA
